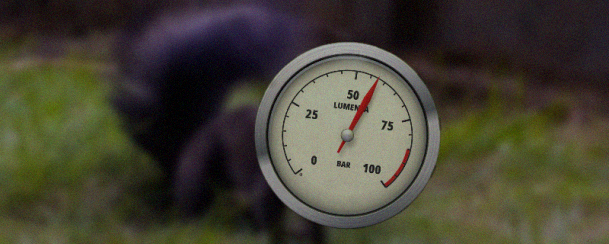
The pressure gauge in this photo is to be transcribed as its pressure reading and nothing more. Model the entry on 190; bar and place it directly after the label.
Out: 57.5; bar
